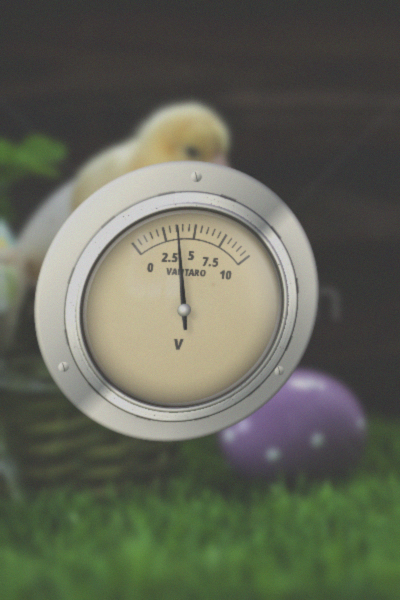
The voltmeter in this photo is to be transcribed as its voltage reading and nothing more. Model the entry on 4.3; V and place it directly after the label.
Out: 3.5; V
